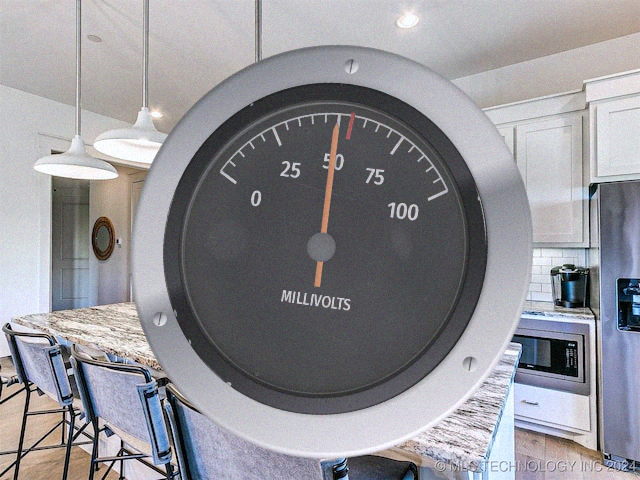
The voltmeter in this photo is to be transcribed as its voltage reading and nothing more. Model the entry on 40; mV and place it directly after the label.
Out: 50; mV
